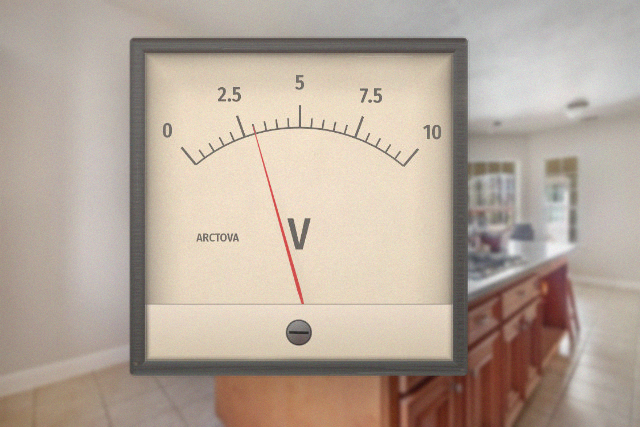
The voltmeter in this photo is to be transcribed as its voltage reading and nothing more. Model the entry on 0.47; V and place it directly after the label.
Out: 3; V
